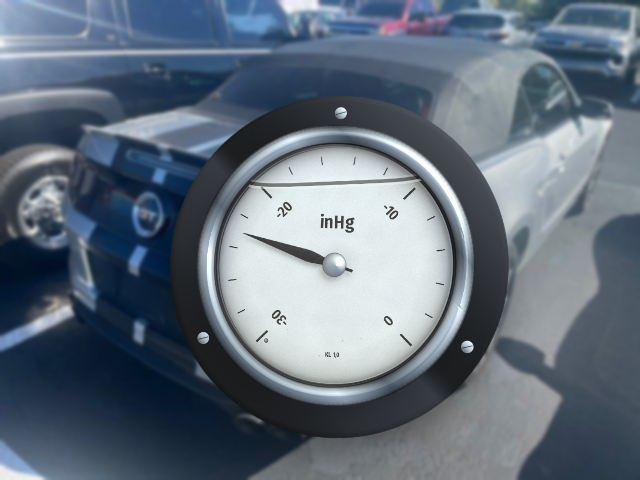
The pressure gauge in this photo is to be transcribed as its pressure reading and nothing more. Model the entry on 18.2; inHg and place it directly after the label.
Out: -23; inHg
